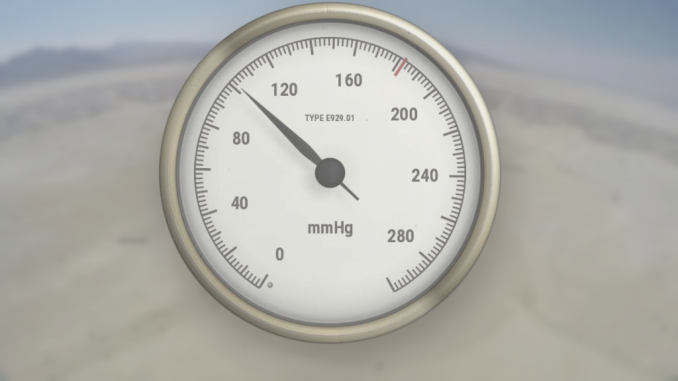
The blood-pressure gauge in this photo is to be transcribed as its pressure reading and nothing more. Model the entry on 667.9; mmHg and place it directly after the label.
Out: 102; mmHg
